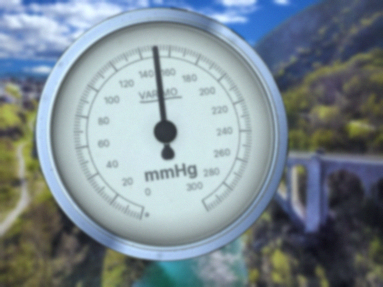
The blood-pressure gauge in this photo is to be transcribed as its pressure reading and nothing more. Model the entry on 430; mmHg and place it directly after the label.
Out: 150; mmHg
